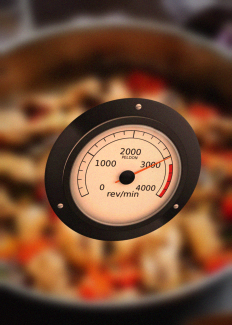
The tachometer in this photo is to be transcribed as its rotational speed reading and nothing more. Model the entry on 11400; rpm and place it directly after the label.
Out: 3000; rpm
